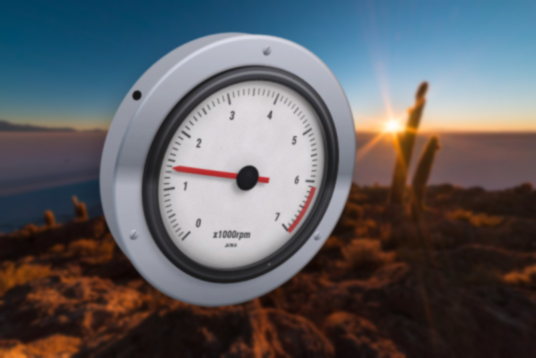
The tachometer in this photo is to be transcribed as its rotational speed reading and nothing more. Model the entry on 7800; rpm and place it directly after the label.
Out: 1400; rpm
